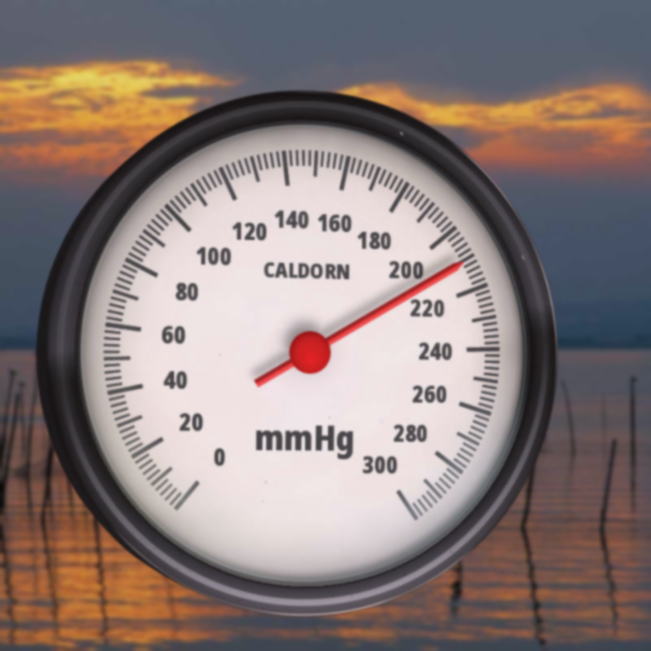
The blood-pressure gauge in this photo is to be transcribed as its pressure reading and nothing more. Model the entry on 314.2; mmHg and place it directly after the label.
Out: 210; mmHg
